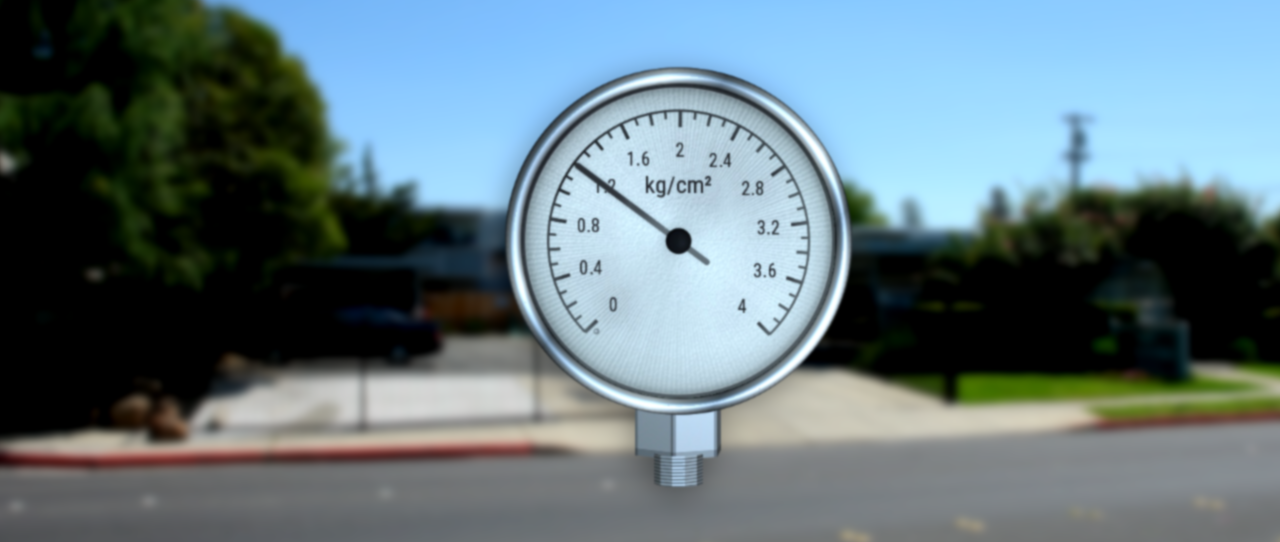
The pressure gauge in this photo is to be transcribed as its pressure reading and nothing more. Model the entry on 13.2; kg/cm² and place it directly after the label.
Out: 1.2; kg/cm²
